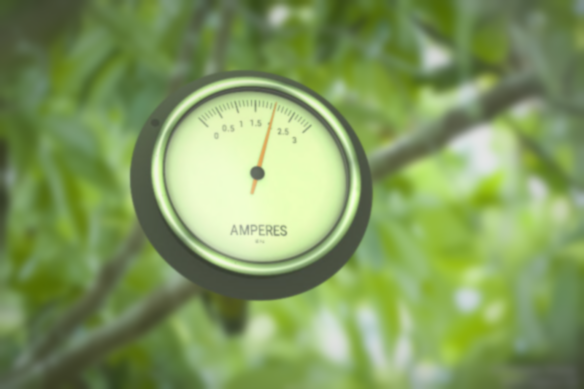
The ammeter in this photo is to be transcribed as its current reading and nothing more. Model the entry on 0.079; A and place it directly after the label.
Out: 2; A
